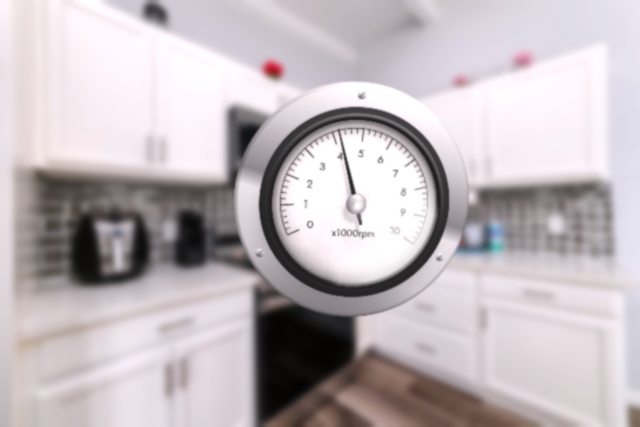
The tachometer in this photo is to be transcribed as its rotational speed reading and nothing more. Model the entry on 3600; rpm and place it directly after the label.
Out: 4200; rpm
